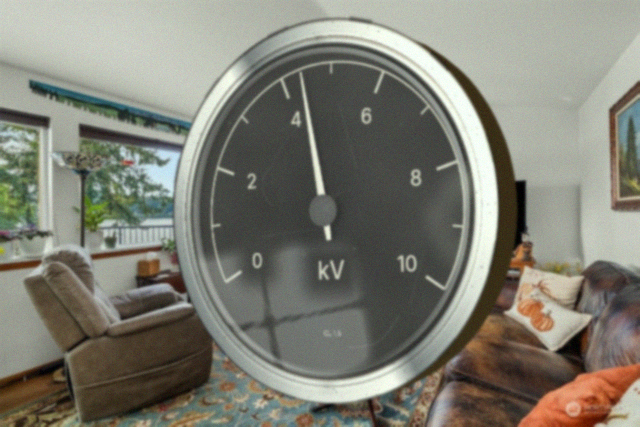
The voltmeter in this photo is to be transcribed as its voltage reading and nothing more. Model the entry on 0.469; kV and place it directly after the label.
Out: 4.5; kV
